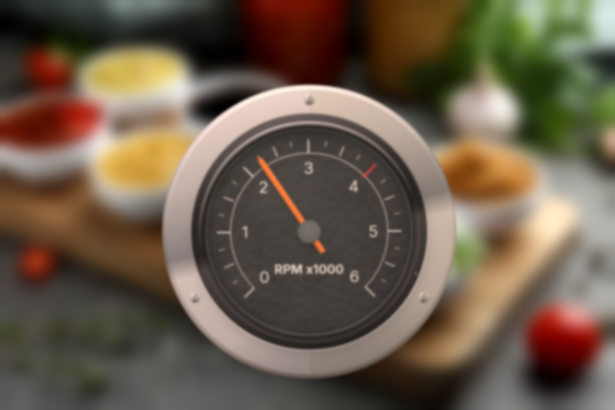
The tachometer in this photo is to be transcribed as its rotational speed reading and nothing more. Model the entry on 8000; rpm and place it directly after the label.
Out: 2250; rpm
